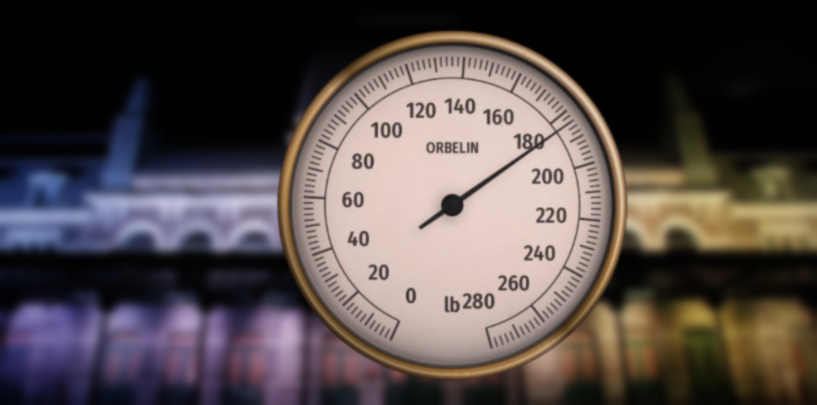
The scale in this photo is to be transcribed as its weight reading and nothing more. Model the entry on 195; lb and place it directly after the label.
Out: 184; lb
